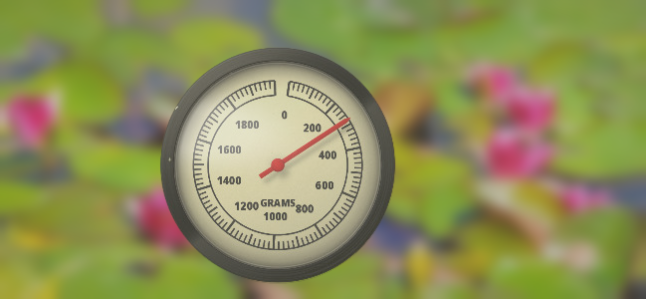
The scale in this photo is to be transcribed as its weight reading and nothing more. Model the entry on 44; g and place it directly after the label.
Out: 280; g
